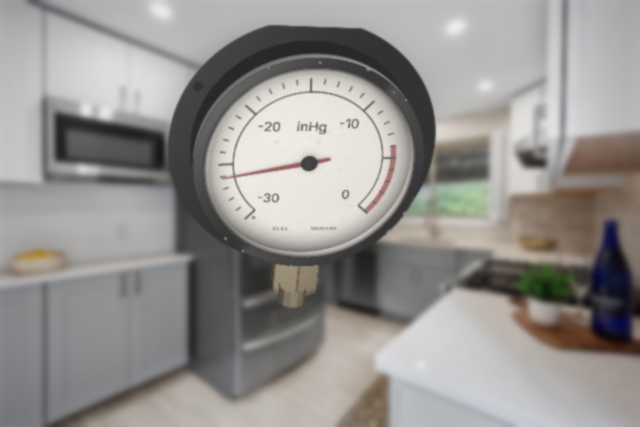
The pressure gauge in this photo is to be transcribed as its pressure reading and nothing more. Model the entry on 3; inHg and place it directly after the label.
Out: -26; inHg
